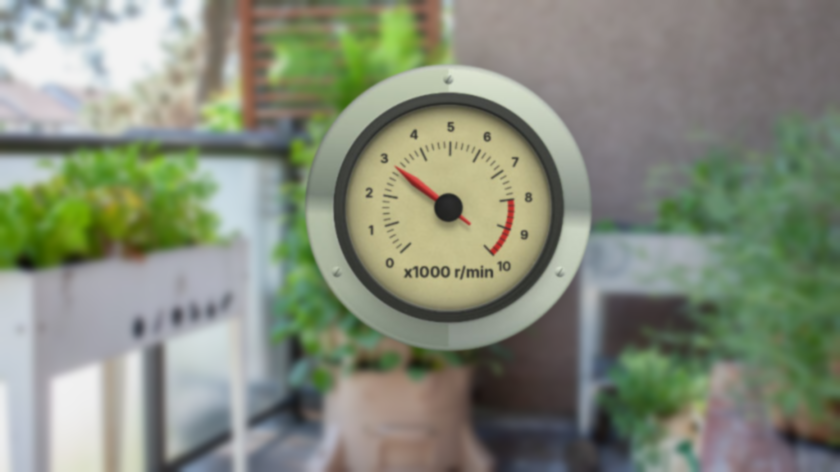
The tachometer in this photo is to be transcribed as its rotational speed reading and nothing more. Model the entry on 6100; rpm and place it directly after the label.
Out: 3000; rpm
